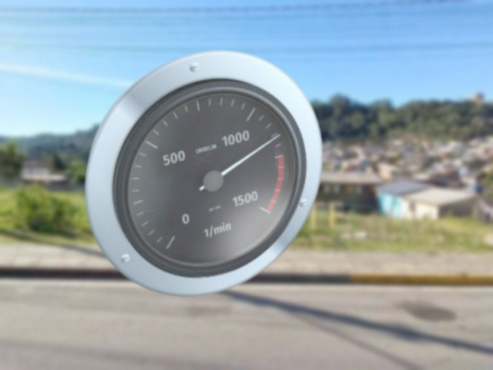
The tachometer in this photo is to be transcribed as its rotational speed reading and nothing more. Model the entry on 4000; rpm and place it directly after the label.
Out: 1150; rpm
